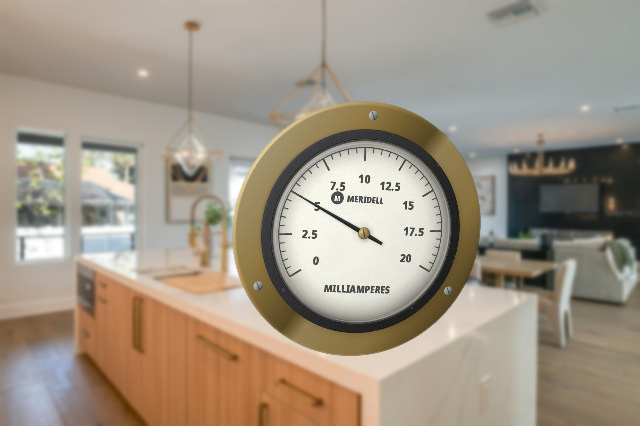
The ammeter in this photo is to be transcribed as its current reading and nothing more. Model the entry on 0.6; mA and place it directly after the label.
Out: 5; mA
